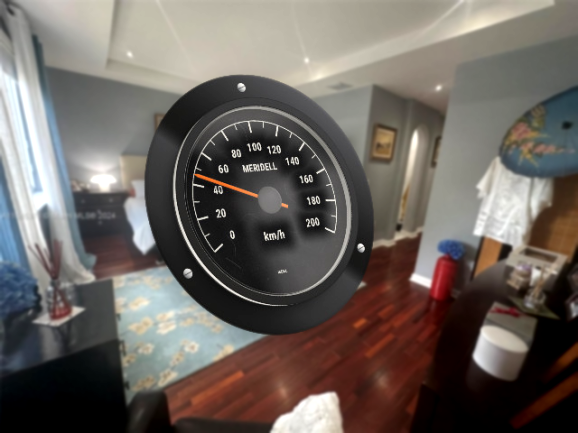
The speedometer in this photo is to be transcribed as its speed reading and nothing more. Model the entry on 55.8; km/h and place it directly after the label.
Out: 45; km/h
